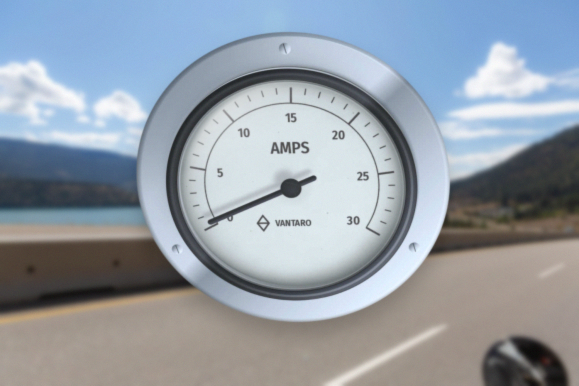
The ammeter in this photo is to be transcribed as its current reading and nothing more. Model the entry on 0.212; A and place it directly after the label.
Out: 0.5; A
